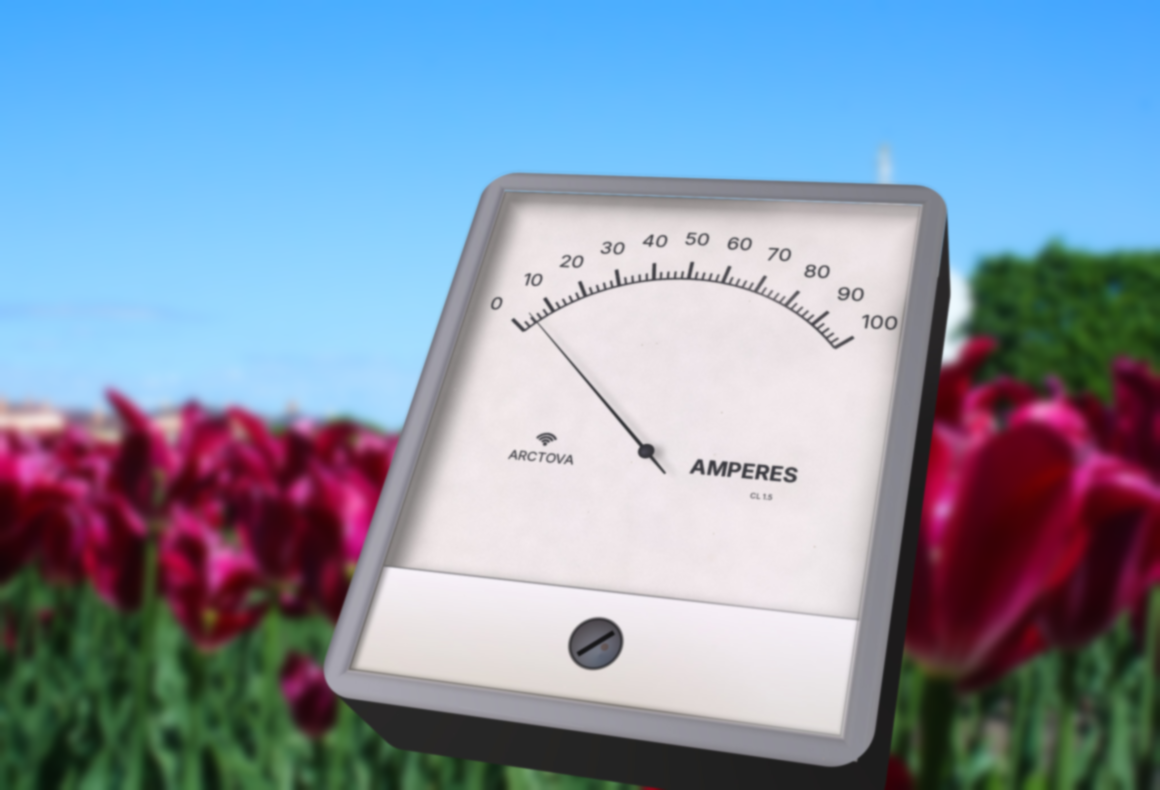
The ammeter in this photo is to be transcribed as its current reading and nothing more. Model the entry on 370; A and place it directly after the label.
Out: 4; A
